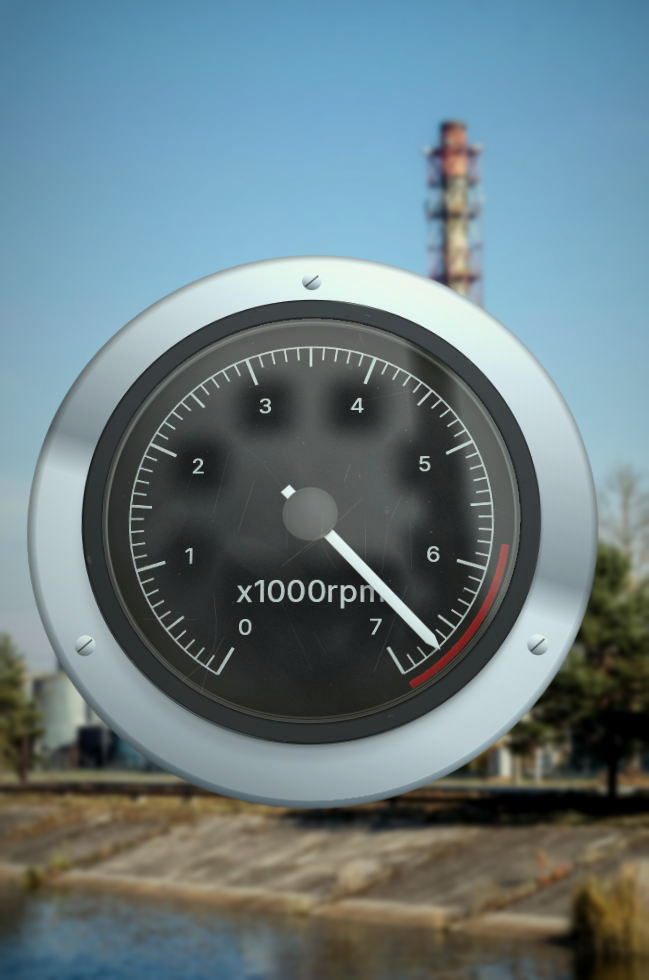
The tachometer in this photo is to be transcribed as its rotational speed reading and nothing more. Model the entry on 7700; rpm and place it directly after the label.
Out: 6700; rpm
